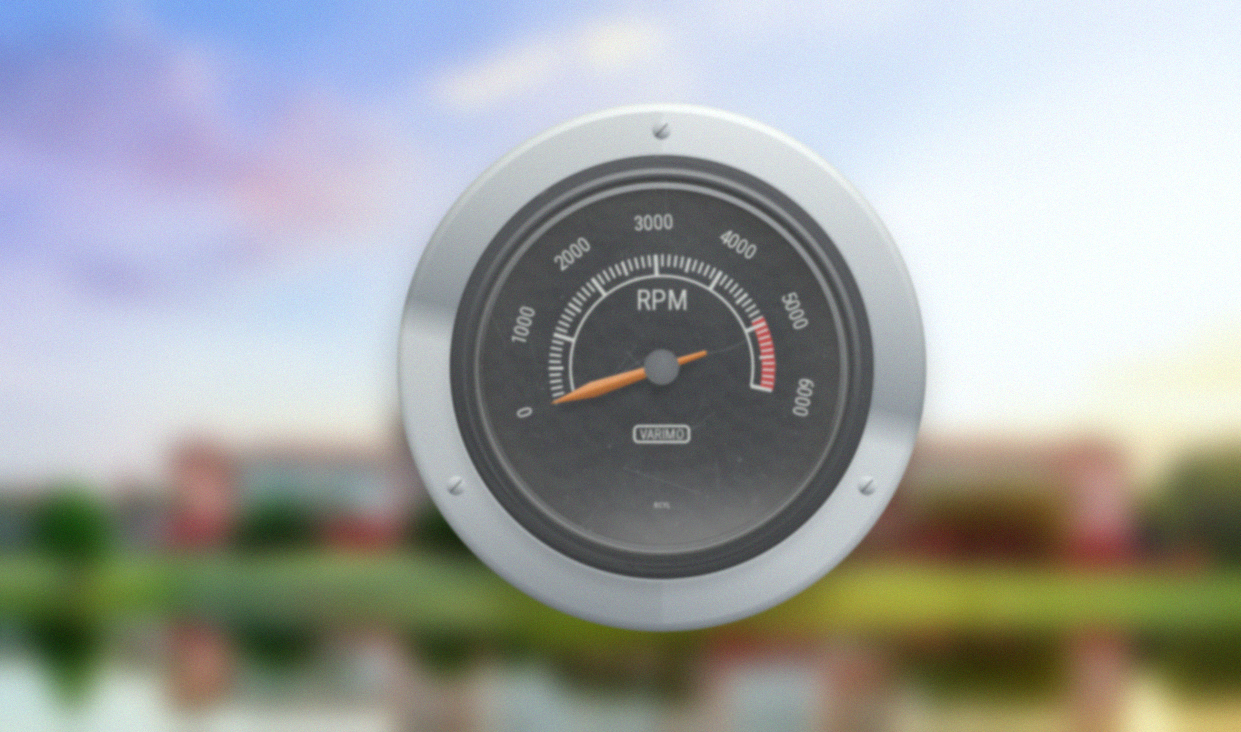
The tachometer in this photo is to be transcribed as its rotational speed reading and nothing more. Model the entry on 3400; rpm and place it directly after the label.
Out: 0; rpm
